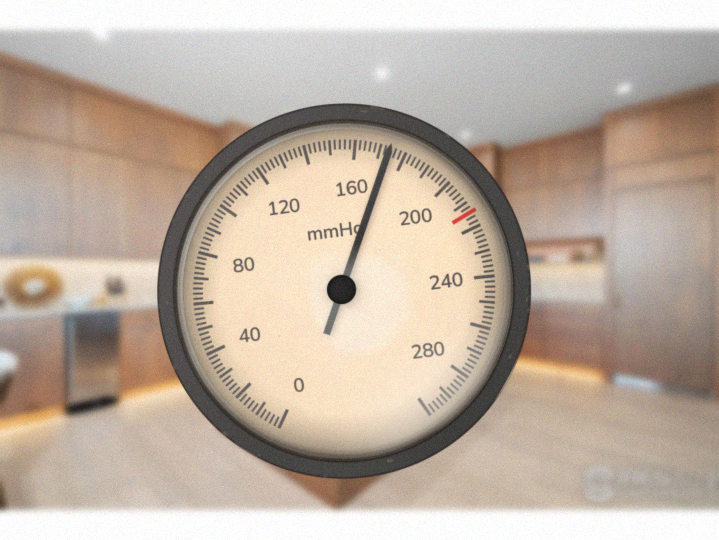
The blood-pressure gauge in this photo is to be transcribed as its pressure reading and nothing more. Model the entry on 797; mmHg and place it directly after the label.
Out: 174; mmHg
